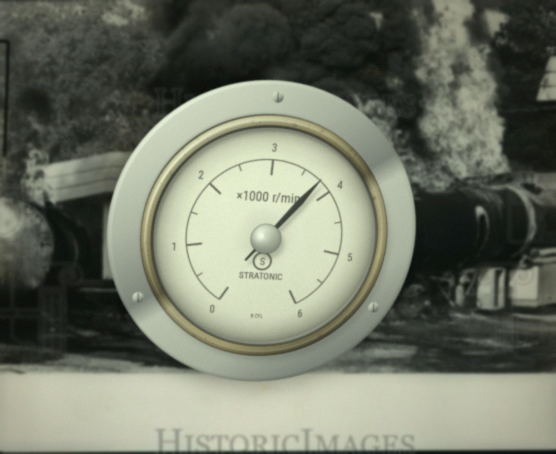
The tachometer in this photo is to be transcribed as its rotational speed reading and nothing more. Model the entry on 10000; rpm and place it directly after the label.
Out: 3750; rpm
